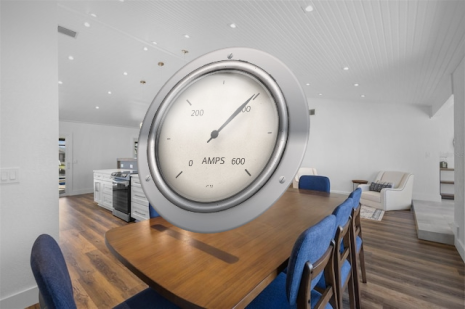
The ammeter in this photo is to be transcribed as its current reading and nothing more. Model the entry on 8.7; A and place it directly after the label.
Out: 400; A
